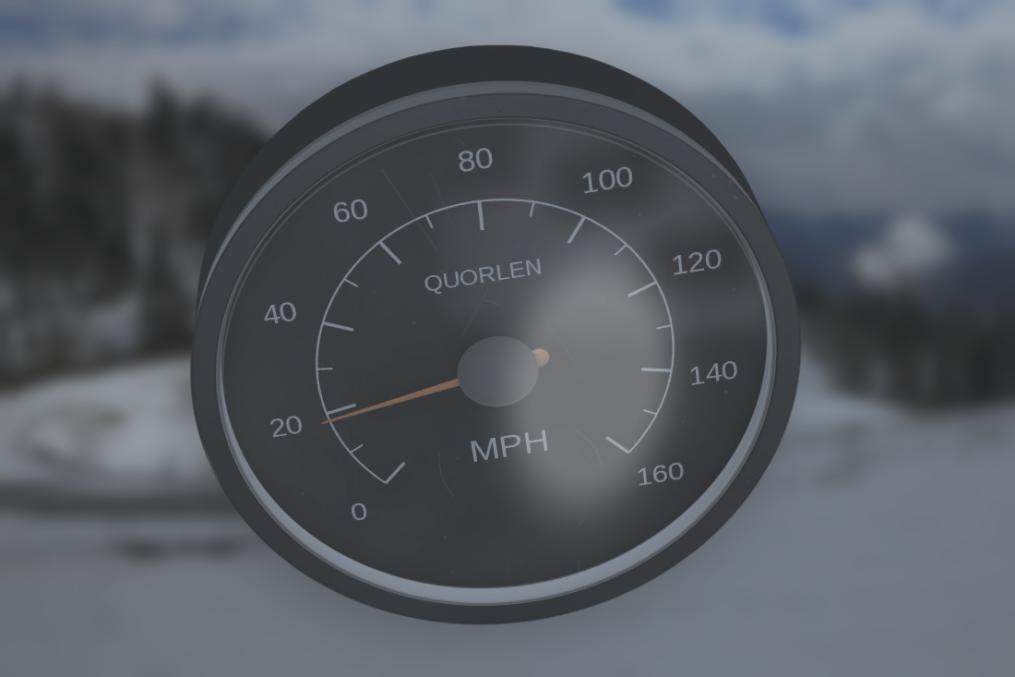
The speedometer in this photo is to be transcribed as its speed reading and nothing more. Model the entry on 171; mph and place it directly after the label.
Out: 20; mph
